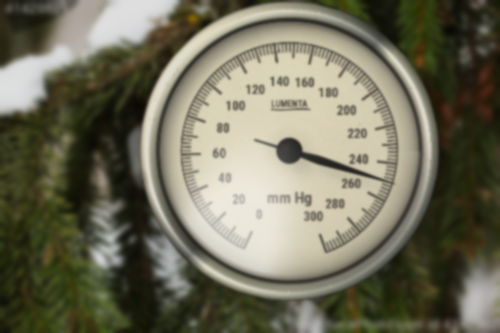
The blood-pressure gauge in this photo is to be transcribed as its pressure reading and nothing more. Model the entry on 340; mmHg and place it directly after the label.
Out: 250; mmHg
